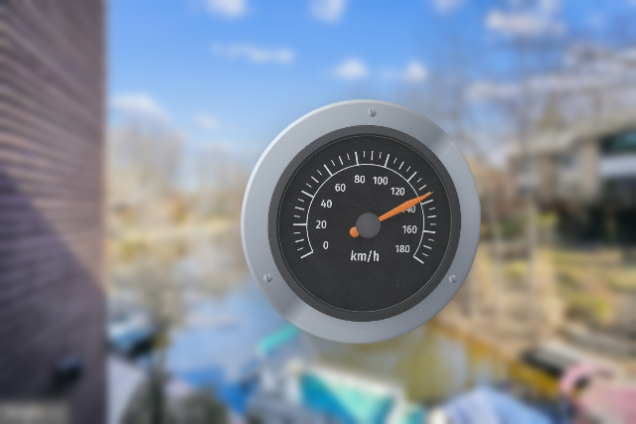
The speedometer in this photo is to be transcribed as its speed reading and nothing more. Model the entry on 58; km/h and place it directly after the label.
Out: 135; km/h
